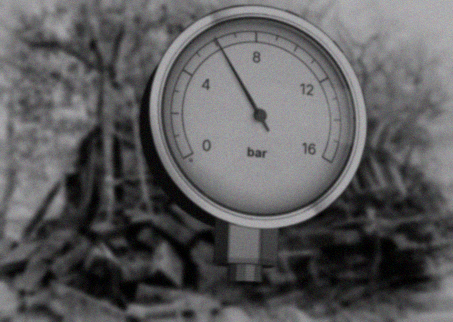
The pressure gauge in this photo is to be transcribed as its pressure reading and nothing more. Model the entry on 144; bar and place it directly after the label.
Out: 6; bar
